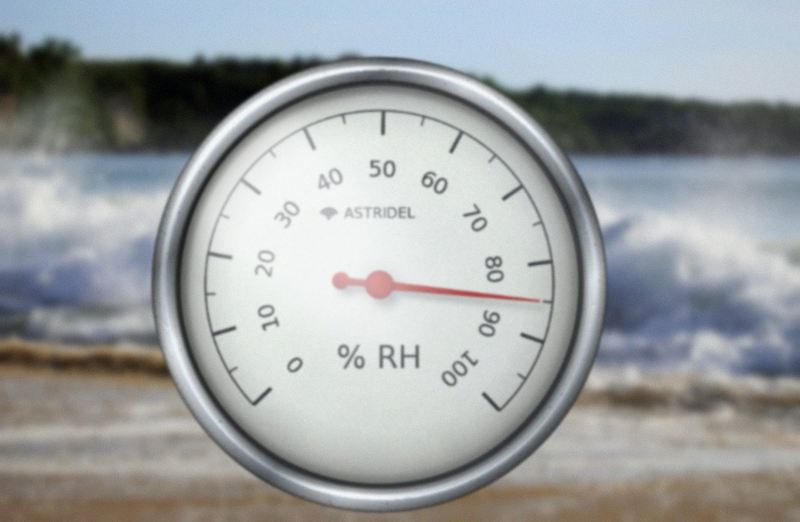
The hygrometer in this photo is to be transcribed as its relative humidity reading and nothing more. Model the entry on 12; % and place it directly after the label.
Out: 85; %
